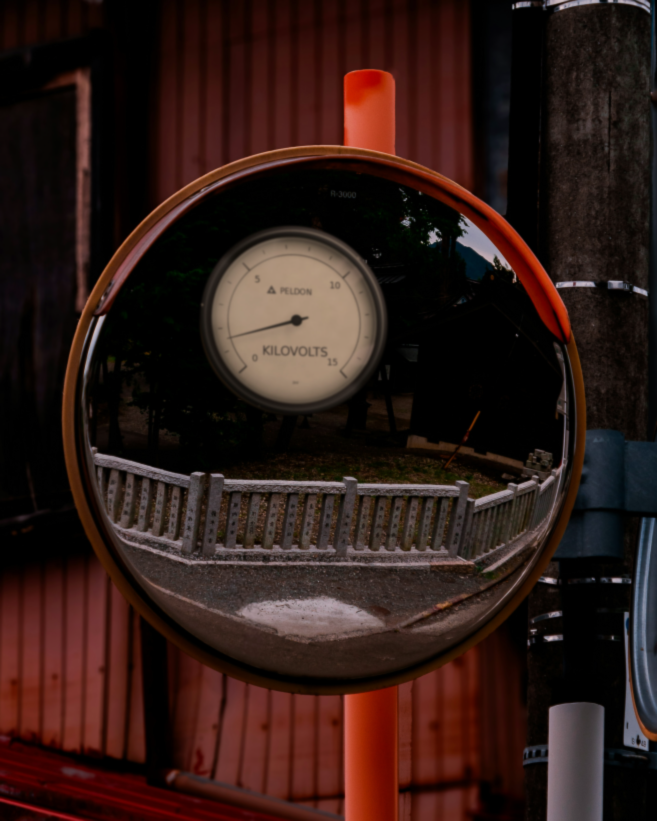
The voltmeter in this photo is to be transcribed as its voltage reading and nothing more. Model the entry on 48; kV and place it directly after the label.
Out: 1.5; kV
